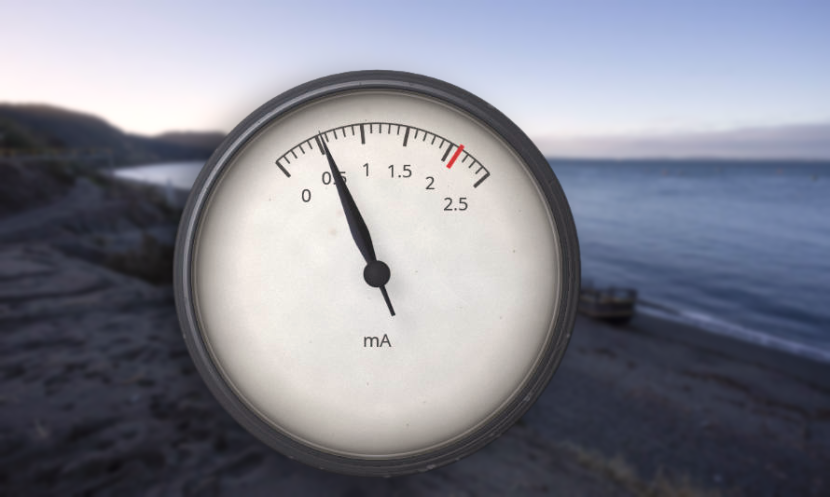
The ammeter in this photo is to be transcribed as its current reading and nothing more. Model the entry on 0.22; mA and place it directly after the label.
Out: 0.55; mA
